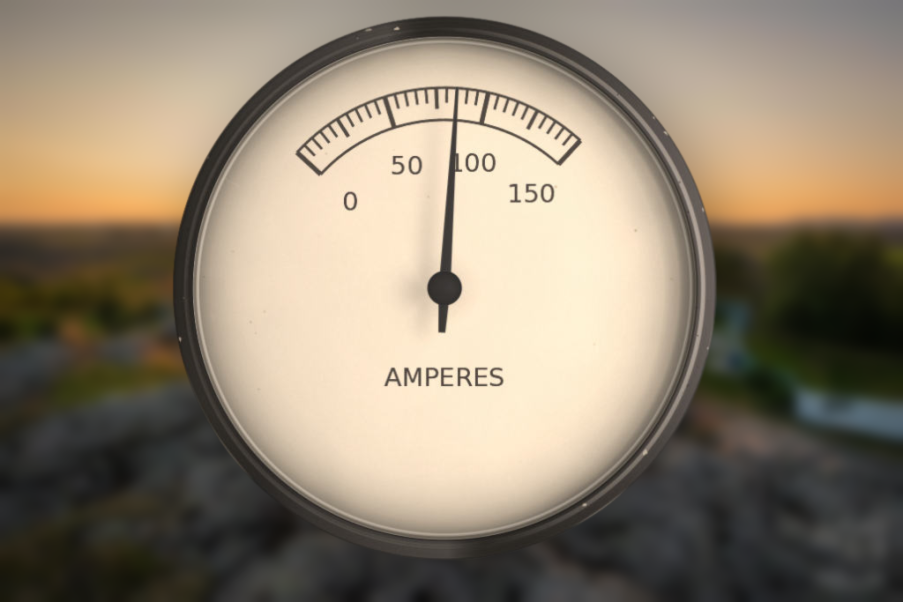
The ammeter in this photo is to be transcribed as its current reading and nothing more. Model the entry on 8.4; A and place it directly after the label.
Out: 85; A
